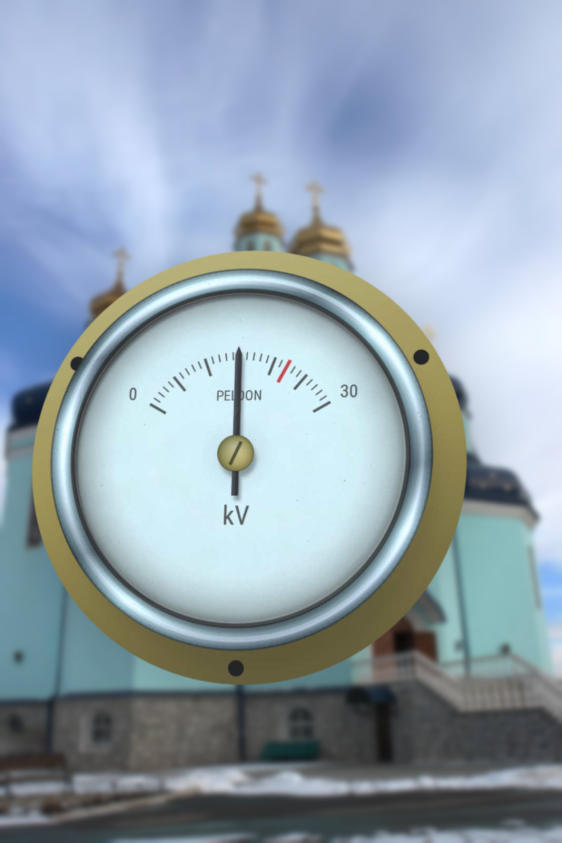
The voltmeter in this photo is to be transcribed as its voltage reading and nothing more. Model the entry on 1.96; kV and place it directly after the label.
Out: 15; kV
